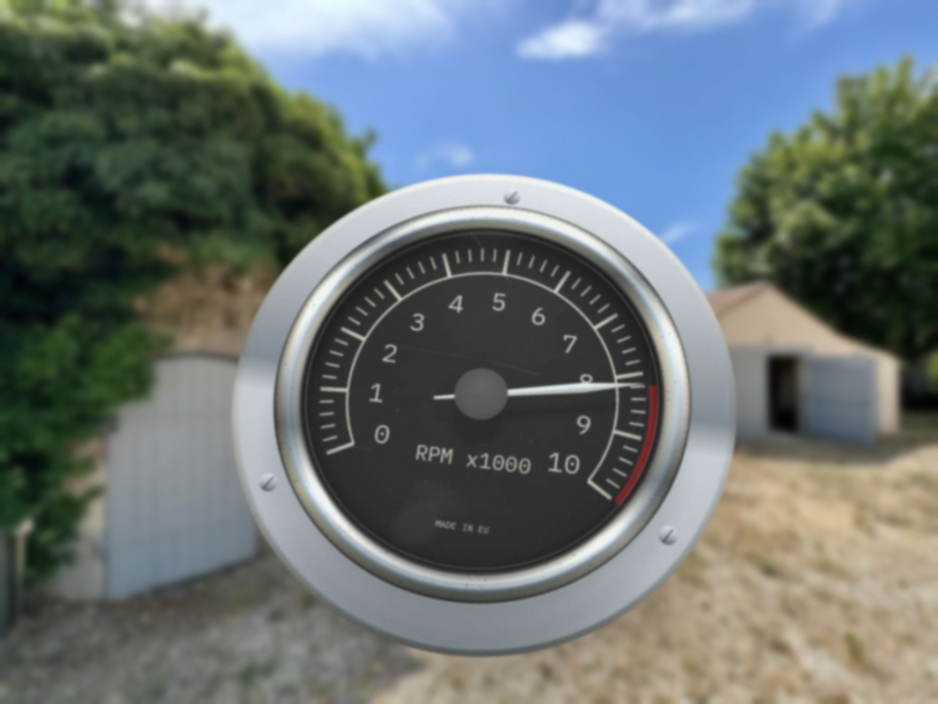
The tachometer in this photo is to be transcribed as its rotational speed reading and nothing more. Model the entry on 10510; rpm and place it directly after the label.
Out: 8200; rpm
